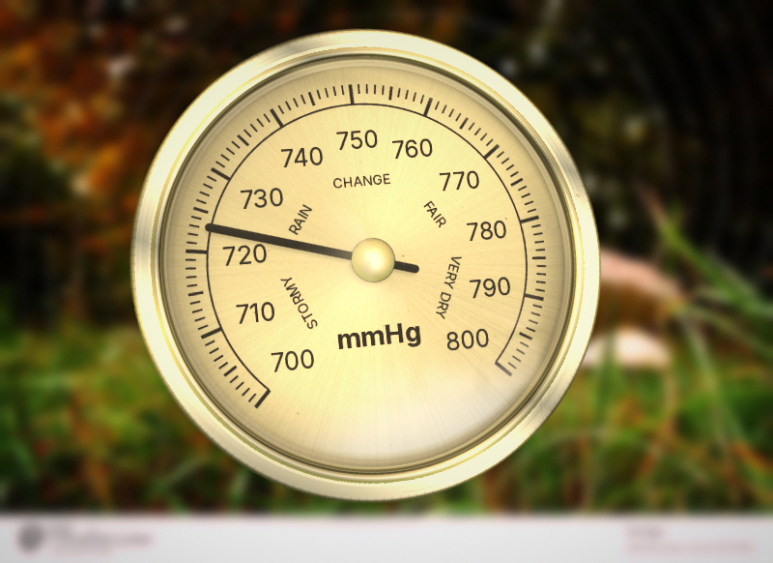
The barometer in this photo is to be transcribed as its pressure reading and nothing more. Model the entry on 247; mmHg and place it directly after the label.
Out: 723; mmHg
